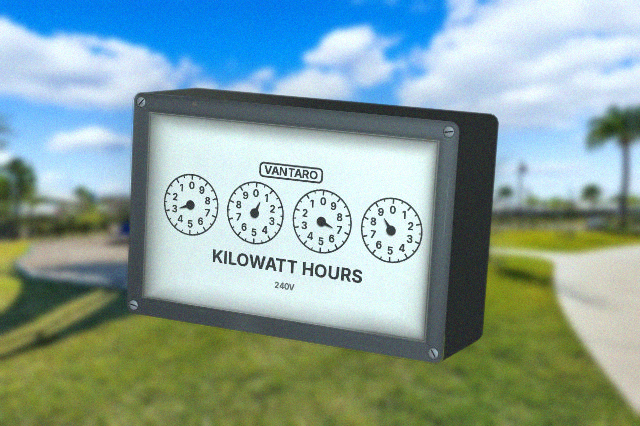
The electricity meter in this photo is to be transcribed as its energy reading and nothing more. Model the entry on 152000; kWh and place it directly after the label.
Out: 3069; kWh
